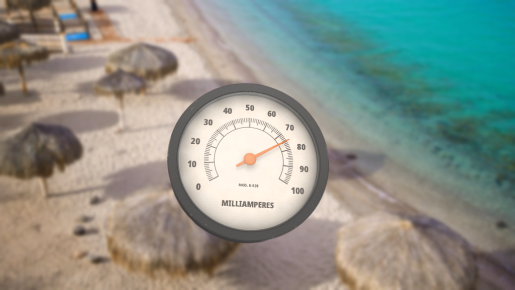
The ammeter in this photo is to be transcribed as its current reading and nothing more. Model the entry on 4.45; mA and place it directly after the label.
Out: 75; mA
